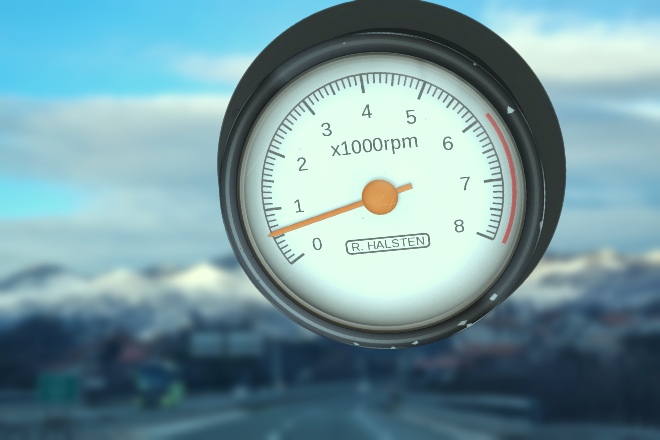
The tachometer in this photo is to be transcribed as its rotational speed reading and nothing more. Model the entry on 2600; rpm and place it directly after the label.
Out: 600; rpm
